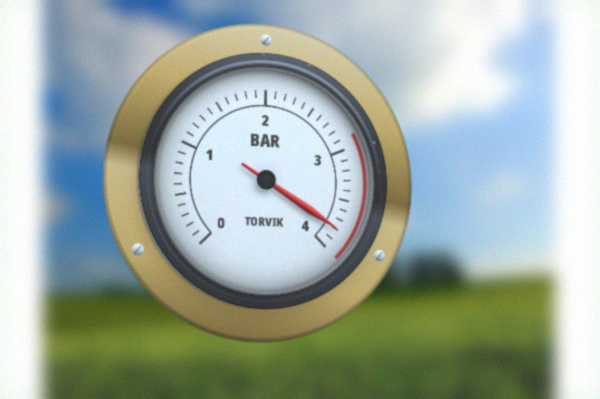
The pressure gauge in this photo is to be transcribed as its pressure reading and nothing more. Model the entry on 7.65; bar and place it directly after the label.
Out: 3.8; bar
